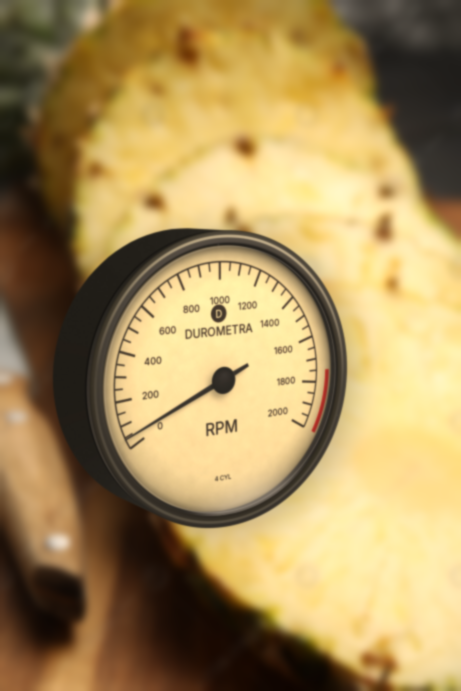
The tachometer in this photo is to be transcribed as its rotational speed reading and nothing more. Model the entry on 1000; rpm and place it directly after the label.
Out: 50; rpm
